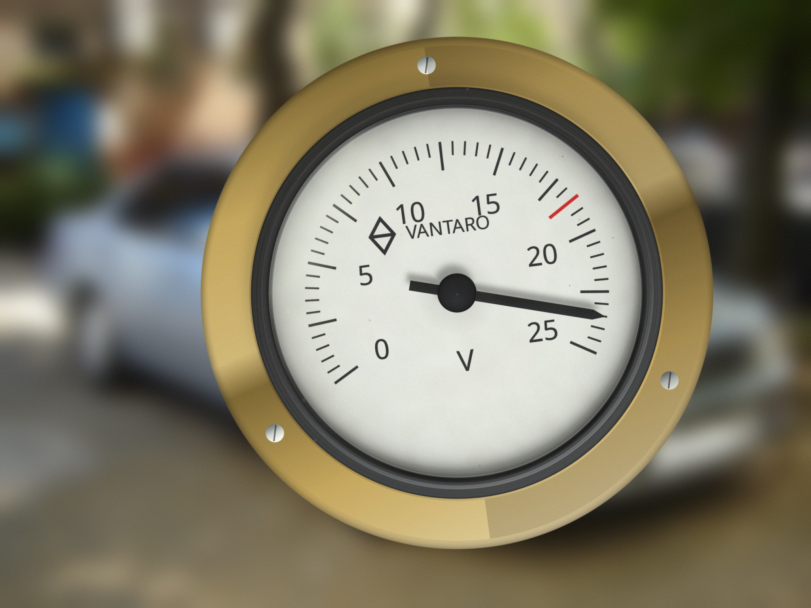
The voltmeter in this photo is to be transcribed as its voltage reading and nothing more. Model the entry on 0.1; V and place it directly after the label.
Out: 23.5; V
